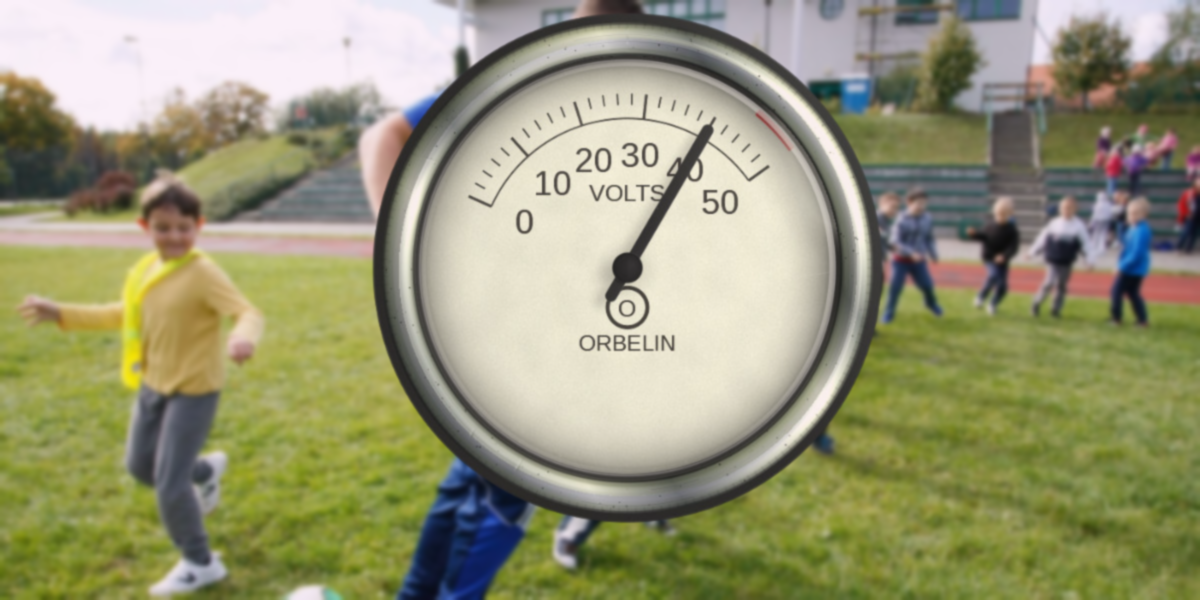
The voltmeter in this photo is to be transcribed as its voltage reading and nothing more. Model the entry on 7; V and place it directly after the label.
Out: 40; V
